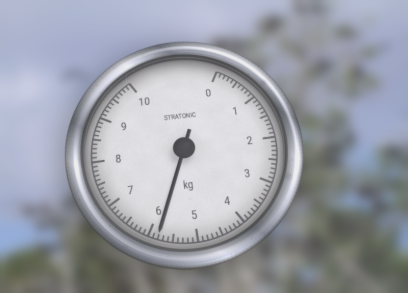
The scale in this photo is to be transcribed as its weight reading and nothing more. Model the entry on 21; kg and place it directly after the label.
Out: 5.8; kg
